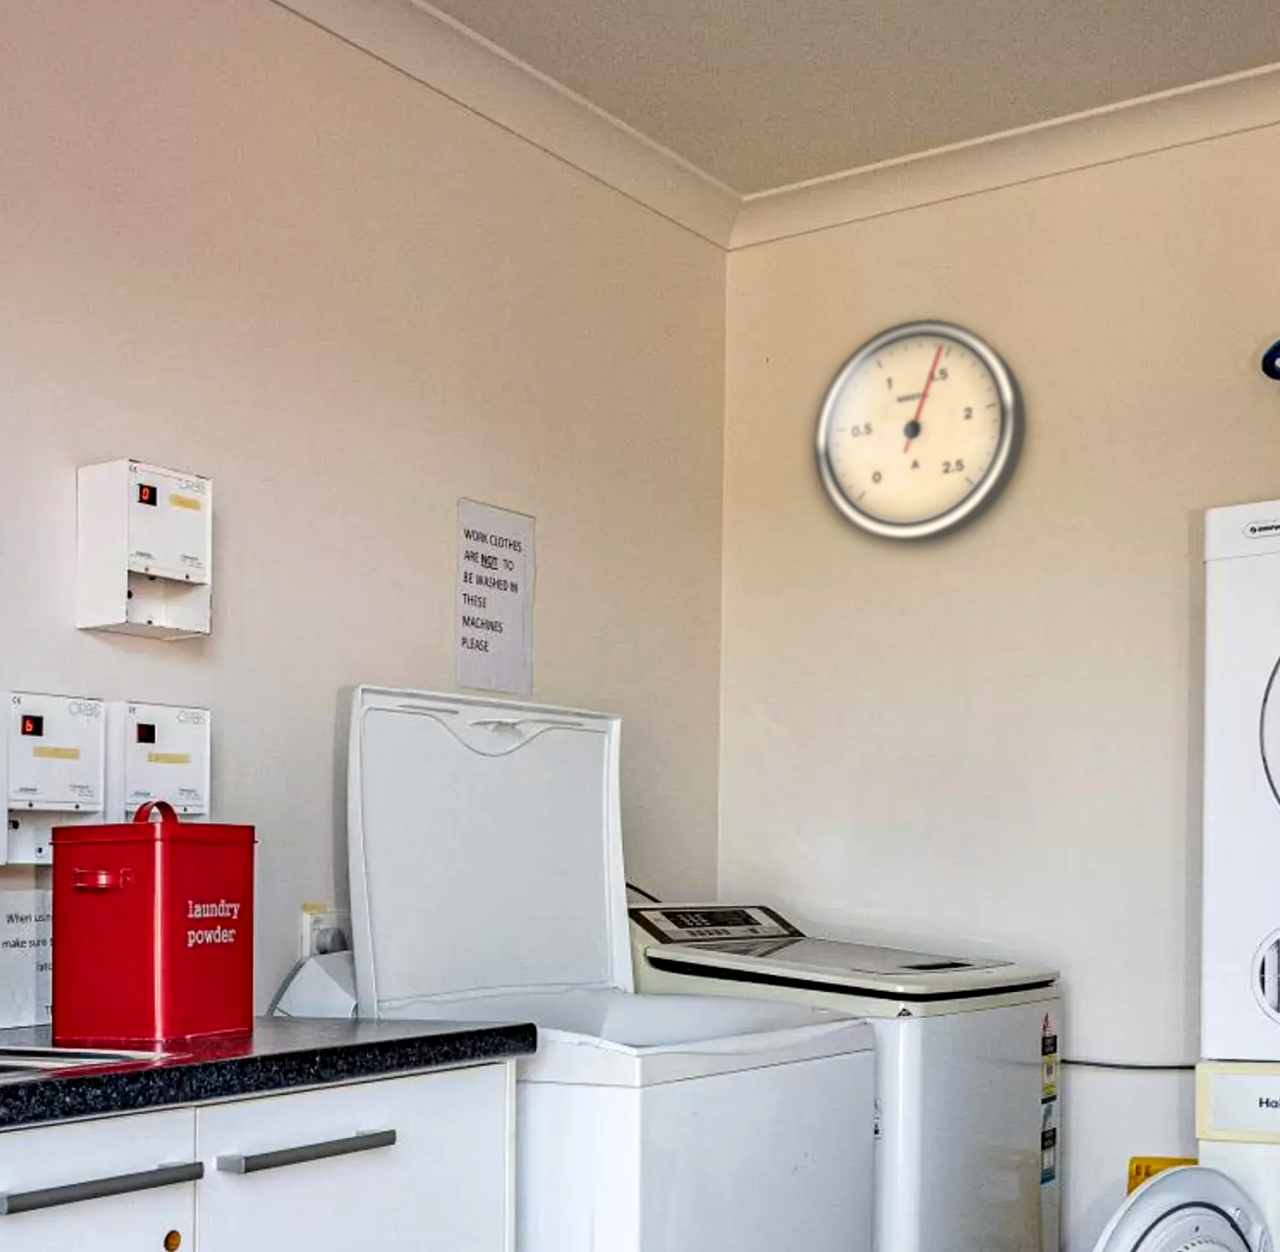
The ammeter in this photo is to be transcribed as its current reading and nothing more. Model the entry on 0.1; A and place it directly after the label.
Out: 1.45; A
